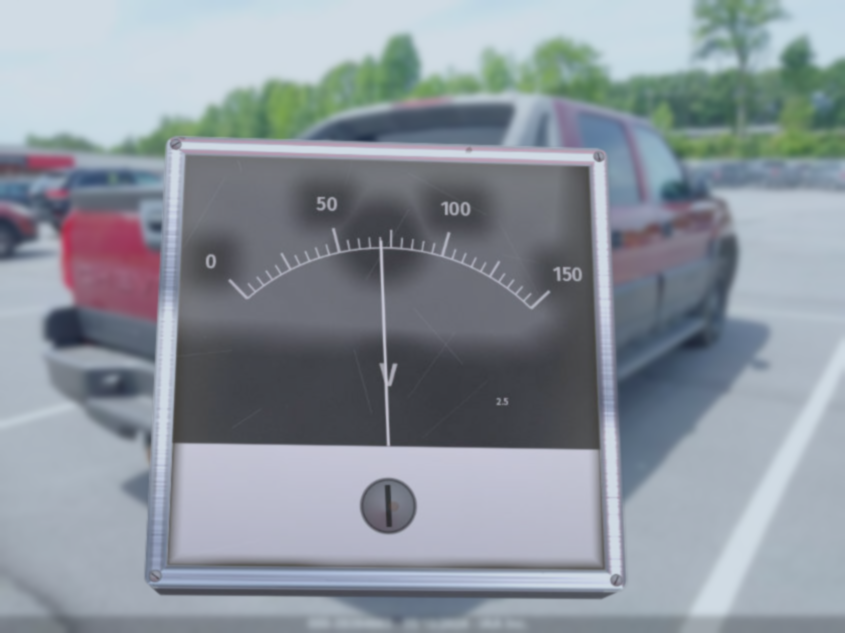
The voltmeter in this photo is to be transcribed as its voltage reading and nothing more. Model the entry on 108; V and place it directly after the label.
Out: 70; V
